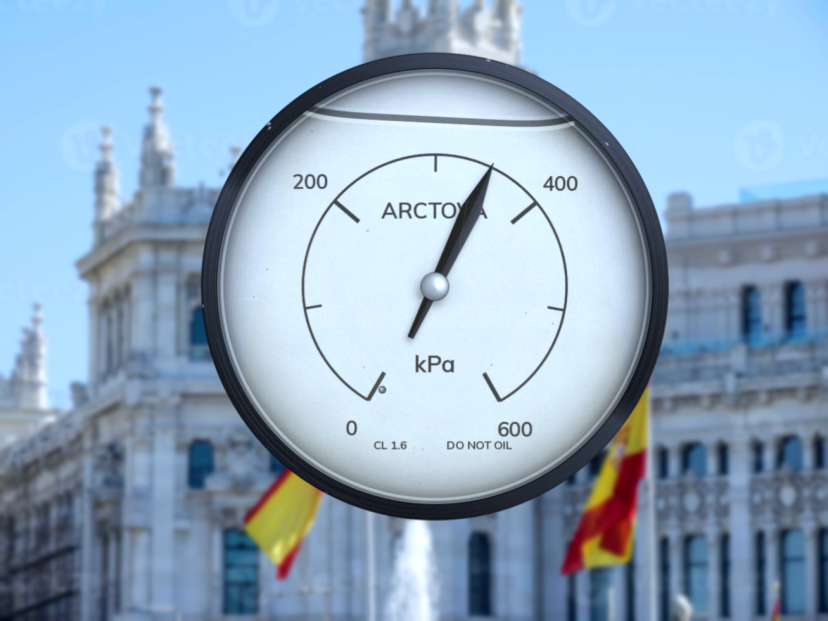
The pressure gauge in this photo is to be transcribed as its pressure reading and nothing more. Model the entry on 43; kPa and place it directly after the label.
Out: 350; kPa
